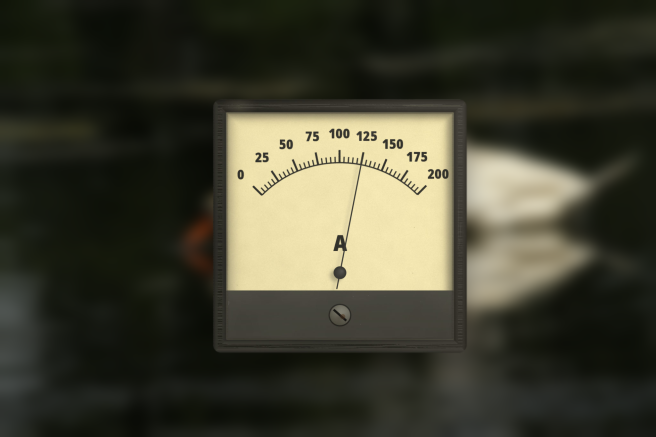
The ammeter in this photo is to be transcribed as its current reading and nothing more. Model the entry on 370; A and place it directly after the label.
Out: 125; A
